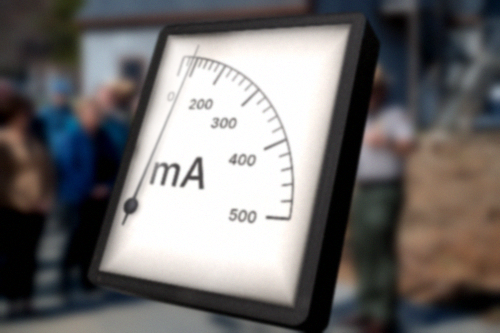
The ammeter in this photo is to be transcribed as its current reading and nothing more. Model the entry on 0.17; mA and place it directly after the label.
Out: 100; mA
